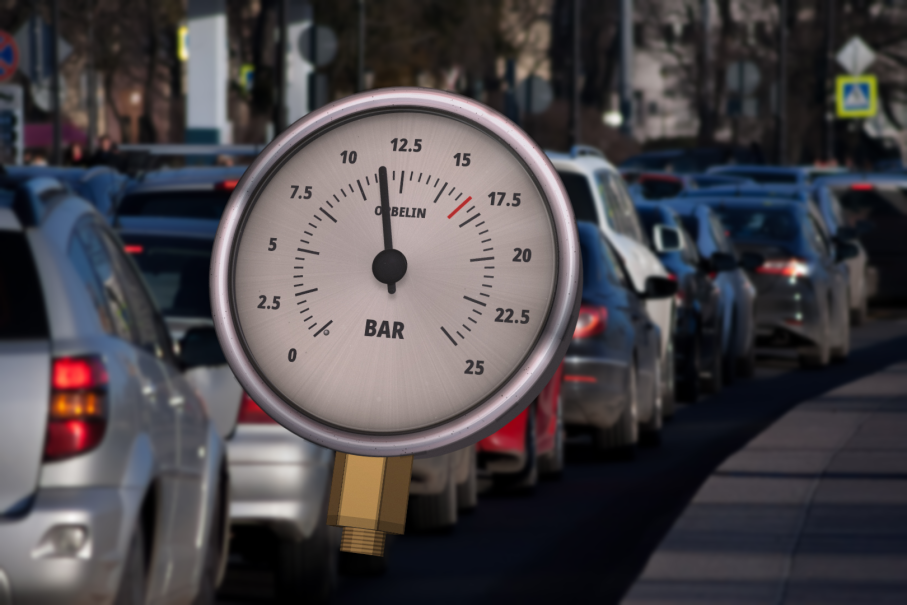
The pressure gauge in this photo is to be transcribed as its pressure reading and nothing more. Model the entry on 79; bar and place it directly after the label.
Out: 11.5; bar
